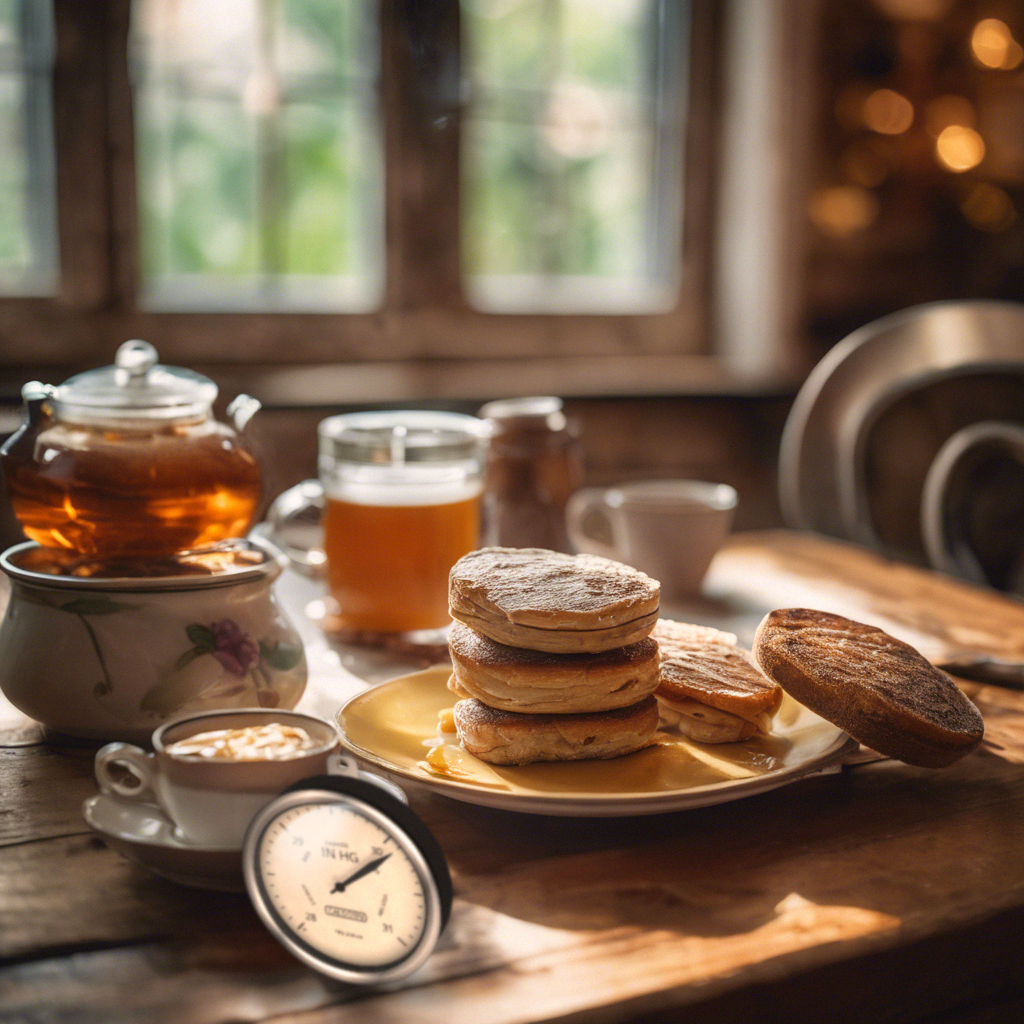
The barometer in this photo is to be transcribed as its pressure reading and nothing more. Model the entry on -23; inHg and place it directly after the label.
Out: 30.1; inHg
